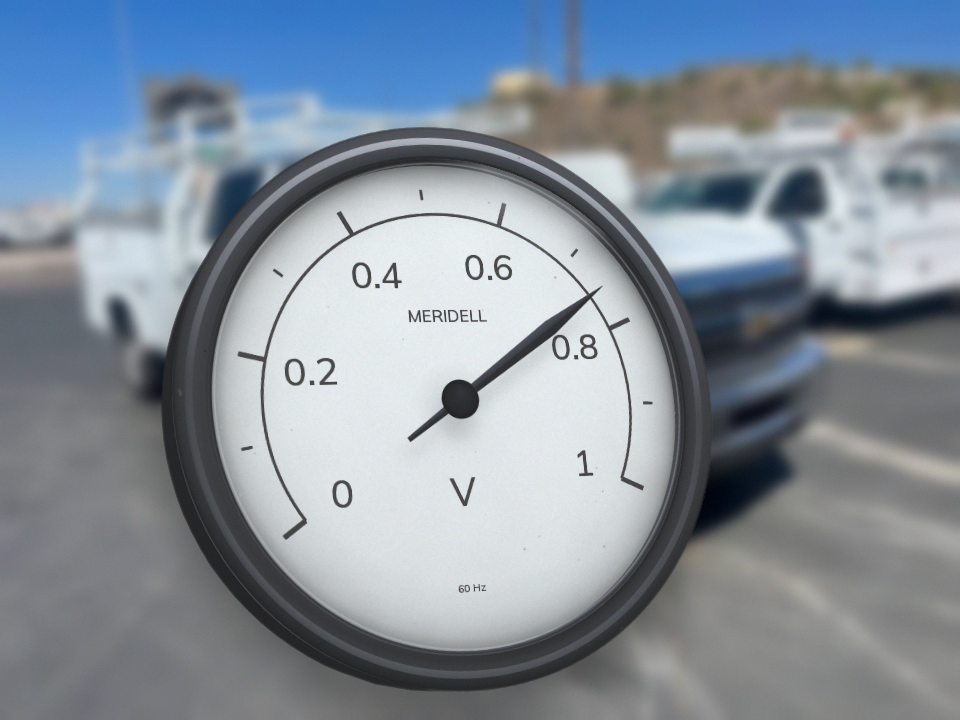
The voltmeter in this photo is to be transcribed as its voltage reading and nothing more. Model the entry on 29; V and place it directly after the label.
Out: 0.75; V
